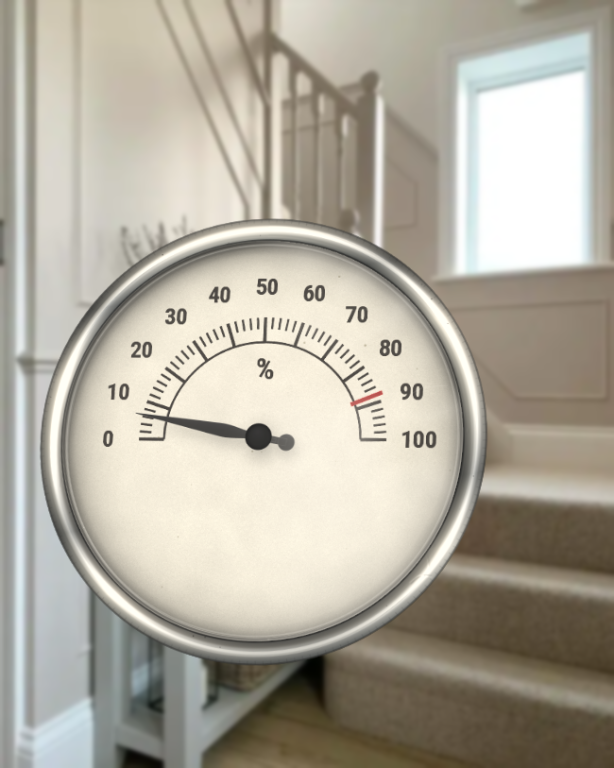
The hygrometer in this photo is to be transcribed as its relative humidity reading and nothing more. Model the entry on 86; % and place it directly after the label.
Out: 6; %
